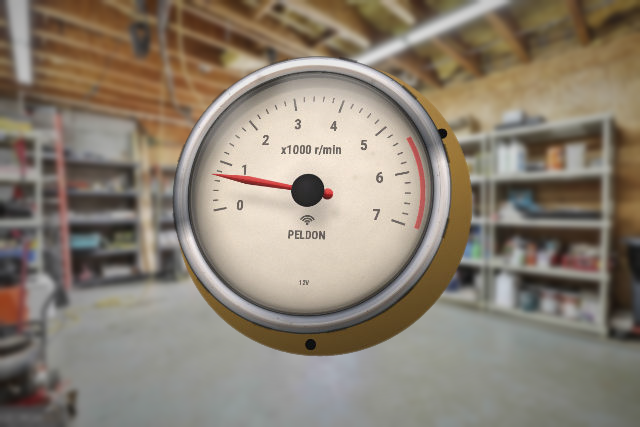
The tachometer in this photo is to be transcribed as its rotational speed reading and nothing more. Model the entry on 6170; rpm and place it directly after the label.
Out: 700; rpm
